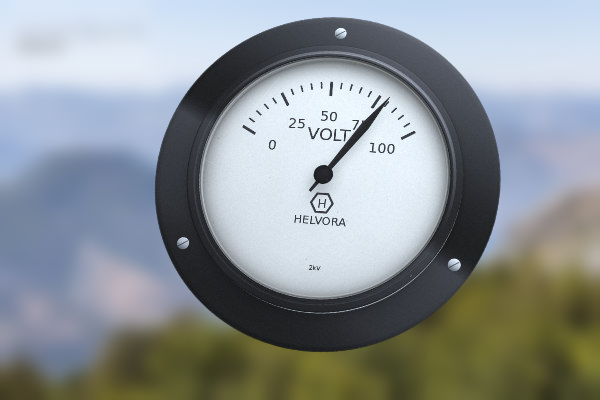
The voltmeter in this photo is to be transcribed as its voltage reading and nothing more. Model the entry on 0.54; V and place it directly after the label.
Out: 80; V
